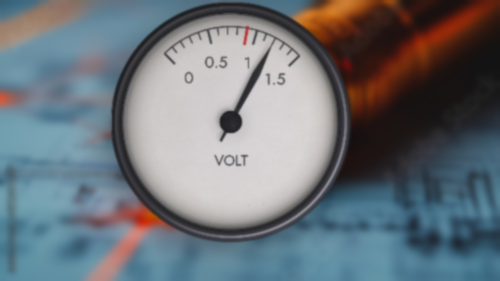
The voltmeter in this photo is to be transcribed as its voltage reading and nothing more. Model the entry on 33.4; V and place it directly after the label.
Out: 1.2; V
